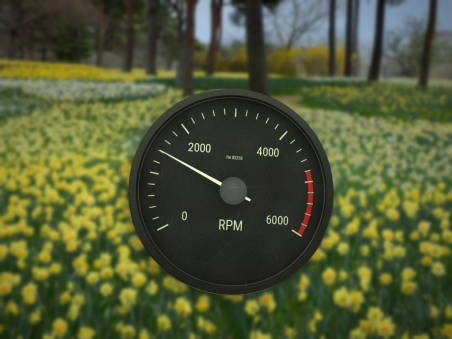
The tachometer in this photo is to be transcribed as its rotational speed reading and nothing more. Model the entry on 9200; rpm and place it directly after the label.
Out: 1400; rpm
